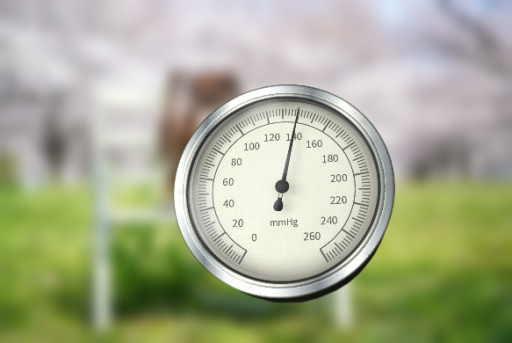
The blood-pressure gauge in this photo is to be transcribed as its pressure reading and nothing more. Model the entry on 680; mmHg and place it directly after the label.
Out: 140; mmHg
